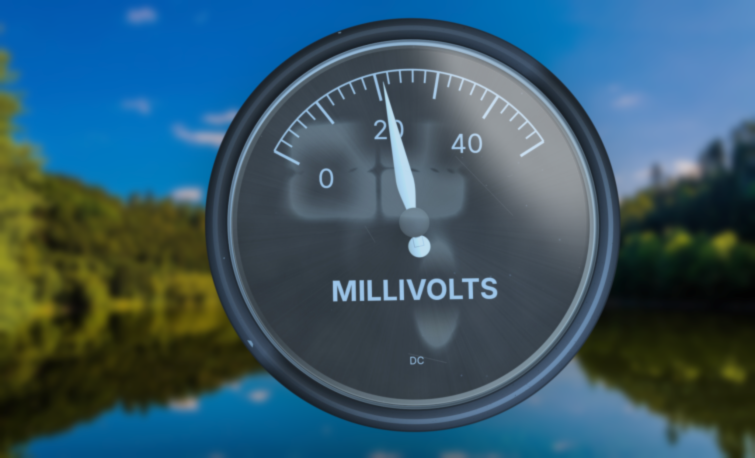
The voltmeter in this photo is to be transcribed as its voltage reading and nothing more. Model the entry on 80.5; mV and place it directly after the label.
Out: 21; mV
